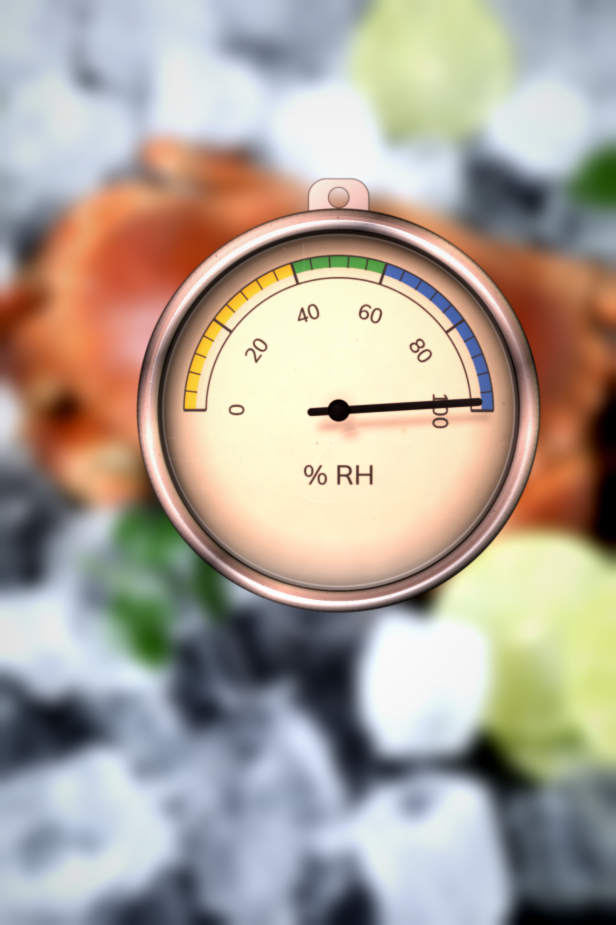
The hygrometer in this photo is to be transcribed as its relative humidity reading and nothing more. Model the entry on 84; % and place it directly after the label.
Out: 98; %
